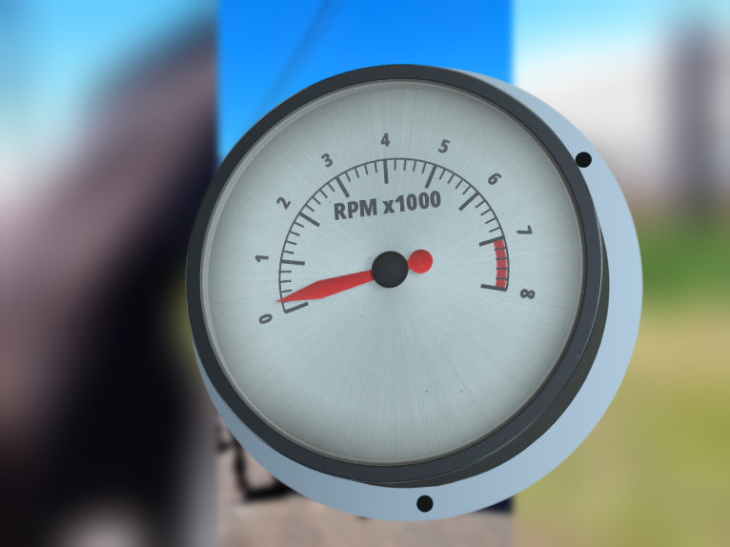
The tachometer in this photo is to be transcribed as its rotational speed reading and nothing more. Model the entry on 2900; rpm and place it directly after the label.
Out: 200; rpm
